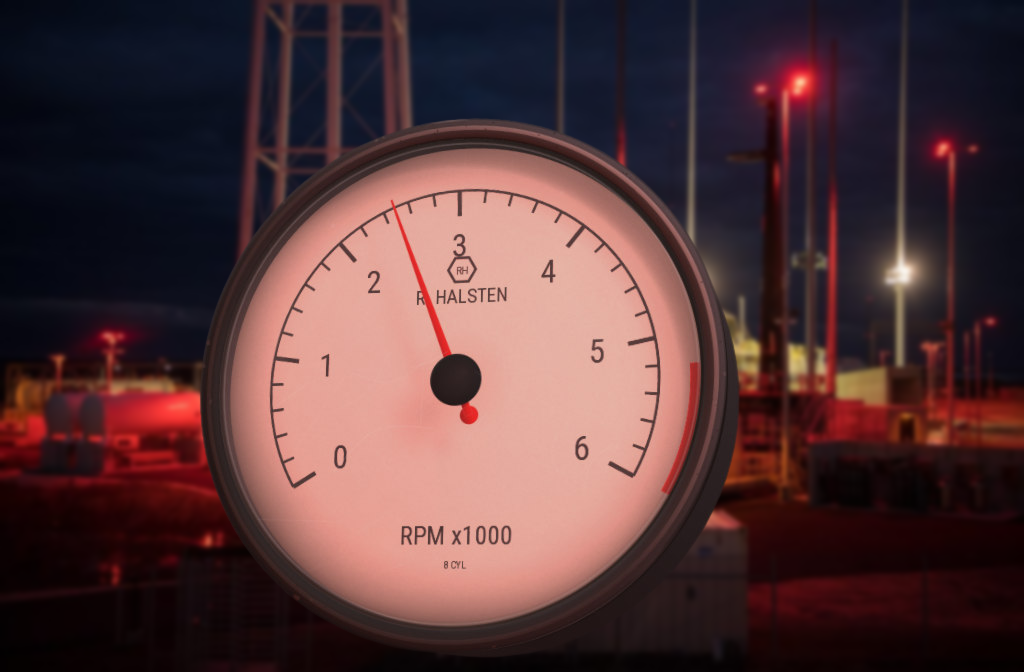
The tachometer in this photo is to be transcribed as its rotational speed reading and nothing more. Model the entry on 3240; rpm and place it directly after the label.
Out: 2500; rpm
